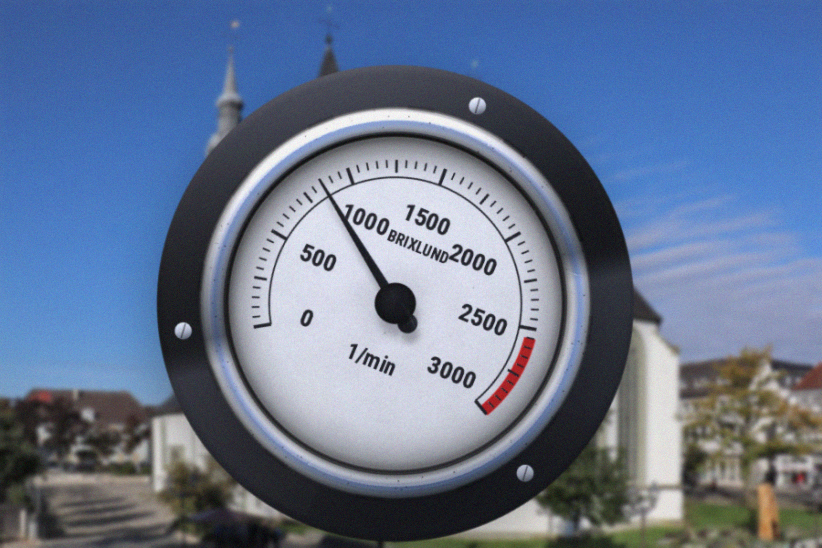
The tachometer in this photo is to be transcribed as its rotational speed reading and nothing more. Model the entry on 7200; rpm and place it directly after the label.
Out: 850; rpm
